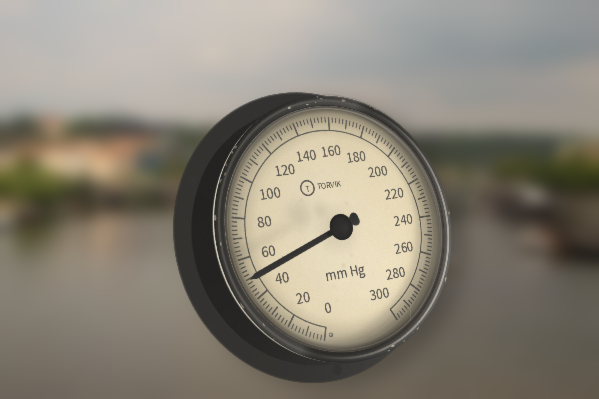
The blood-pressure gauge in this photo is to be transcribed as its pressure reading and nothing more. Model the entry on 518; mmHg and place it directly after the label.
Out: 50; mmHg
